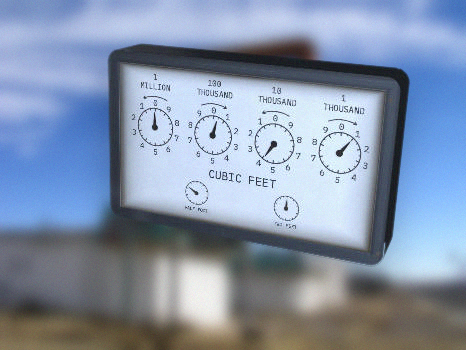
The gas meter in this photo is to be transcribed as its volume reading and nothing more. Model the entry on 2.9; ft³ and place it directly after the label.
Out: 4100; ft³
